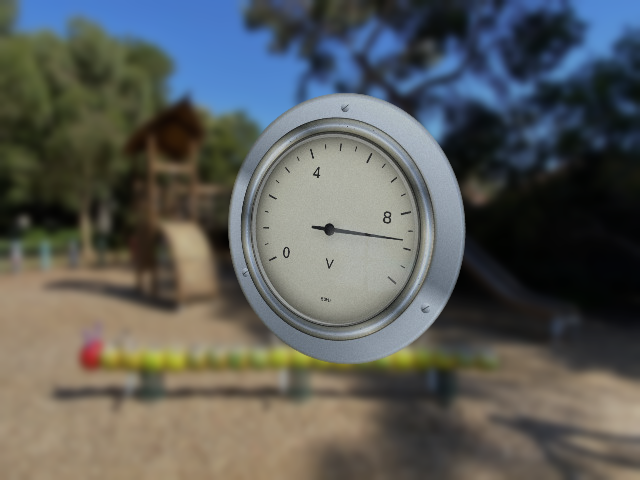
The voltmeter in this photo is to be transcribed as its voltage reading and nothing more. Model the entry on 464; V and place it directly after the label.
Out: 8.75; V
